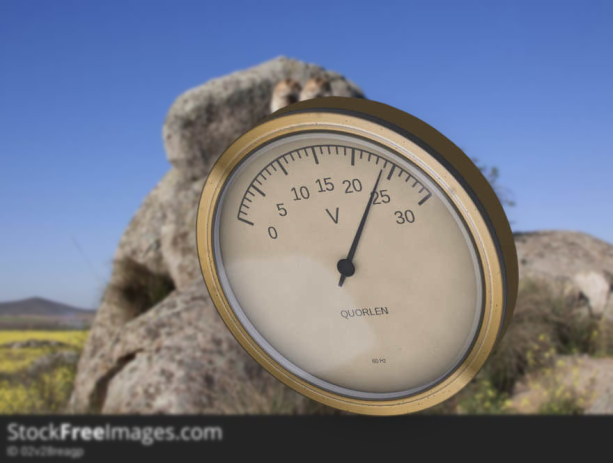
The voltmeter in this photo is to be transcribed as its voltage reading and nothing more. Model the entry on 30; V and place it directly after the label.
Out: 24; V
